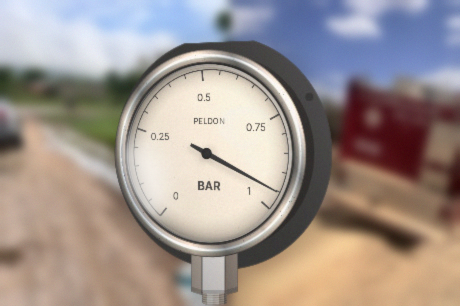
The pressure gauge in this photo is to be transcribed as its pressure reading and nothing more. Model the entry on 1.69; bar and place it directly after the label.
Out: 0.95; bar
